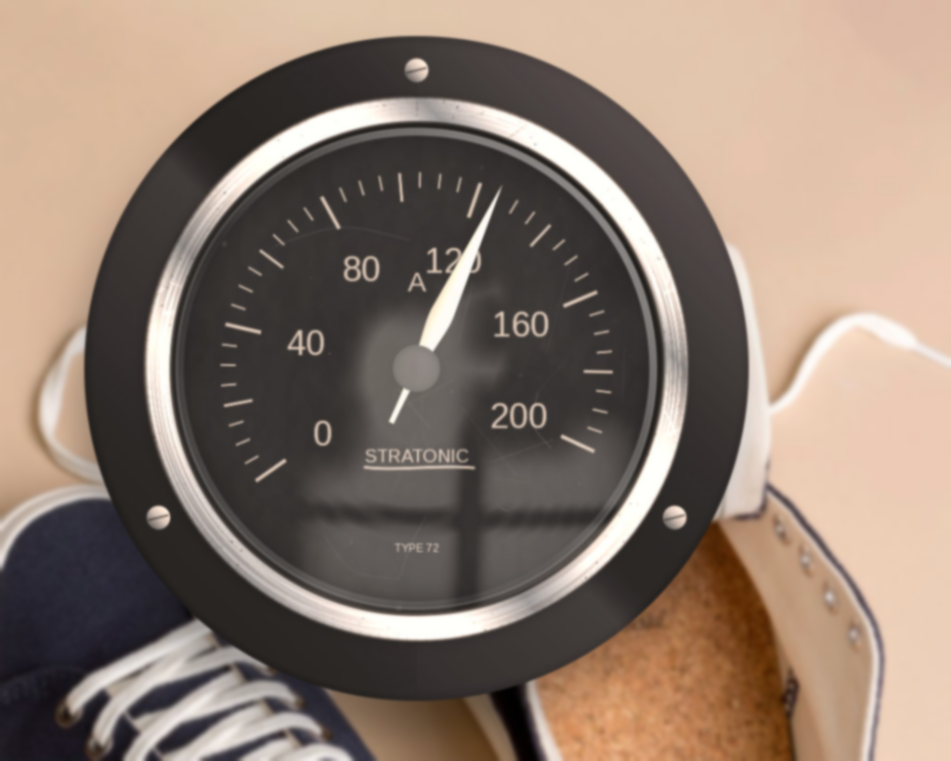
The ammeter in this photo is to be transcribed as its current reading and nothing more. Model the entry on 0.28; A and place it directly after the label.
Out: 125; A
